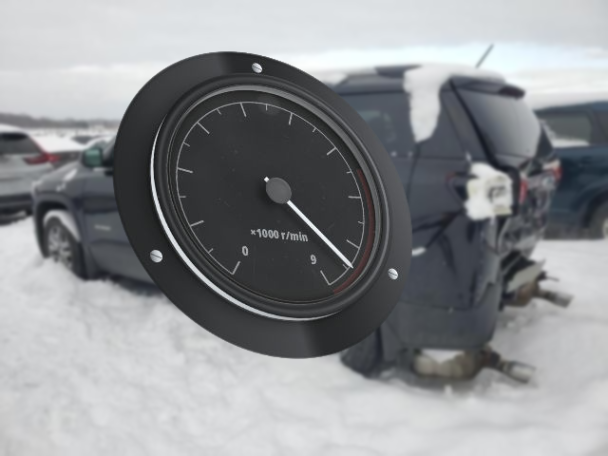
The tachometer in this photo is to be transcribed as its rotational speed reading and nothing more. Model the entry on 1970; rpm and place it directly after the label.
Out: 8500; rpm
